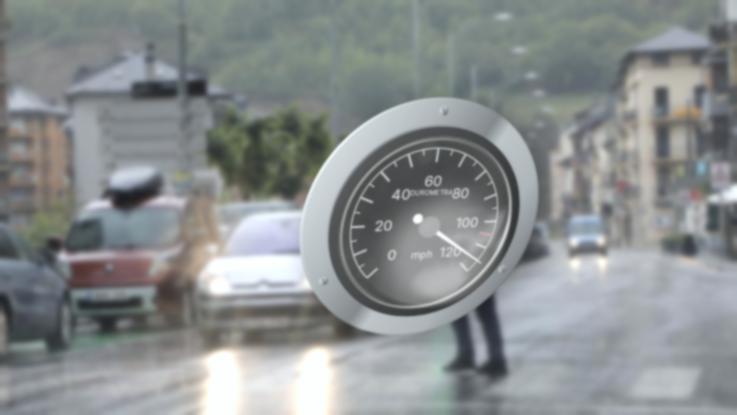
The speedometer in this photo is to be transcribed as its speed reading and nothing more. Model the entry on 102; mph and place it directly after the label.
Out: 115; mph
